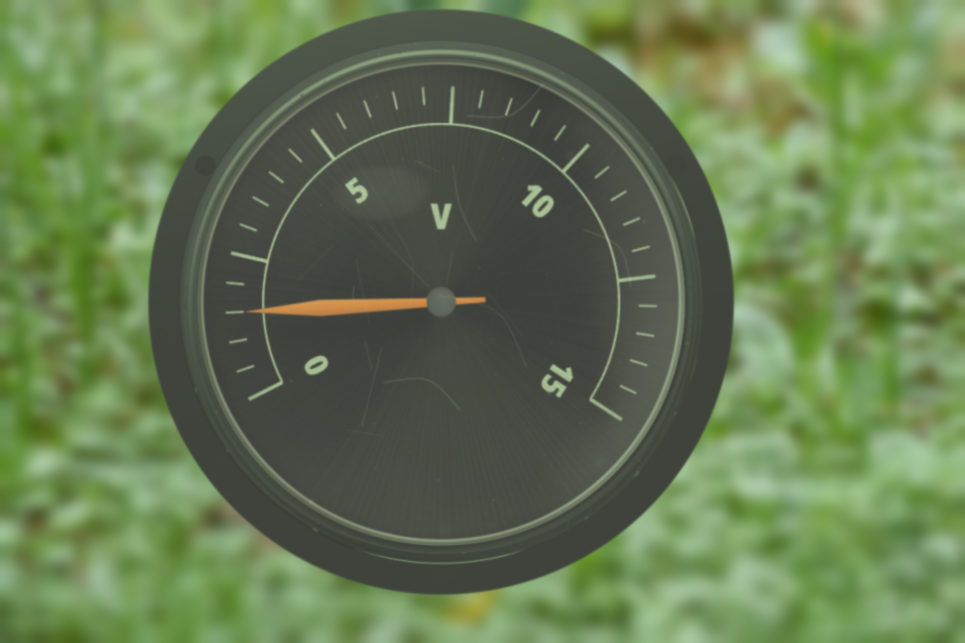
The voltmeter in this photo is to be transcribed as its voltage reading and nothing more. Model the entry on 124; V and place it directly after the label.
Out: 1.5; V
